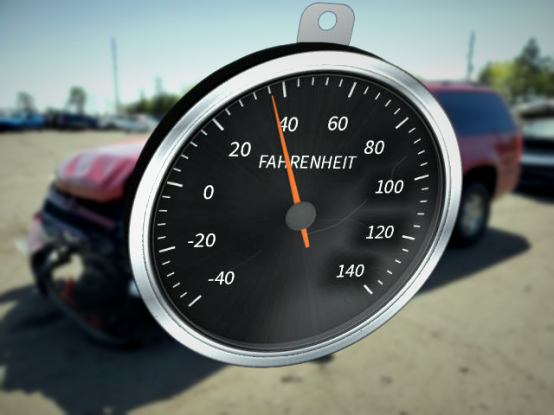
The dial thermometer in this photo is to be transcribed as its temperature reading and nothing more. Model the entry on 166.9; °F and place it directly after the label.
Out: 36; °F
